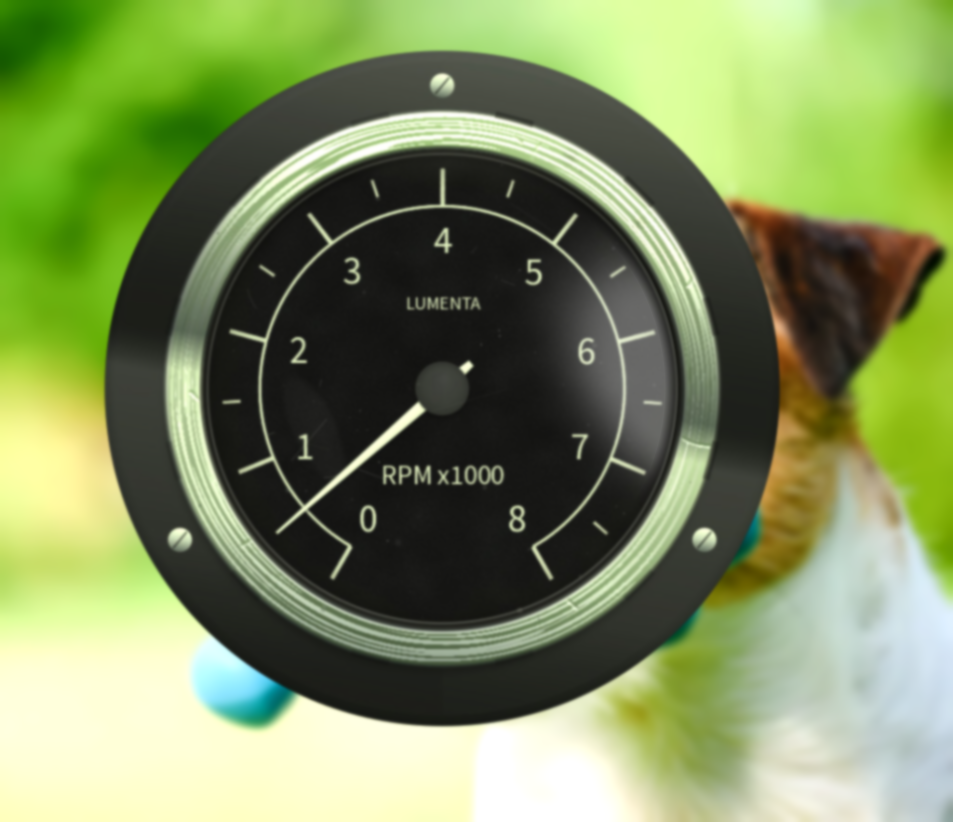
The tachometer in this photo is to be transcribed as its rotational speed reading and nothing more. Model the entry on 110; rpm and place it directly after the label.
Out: 500; rpm
